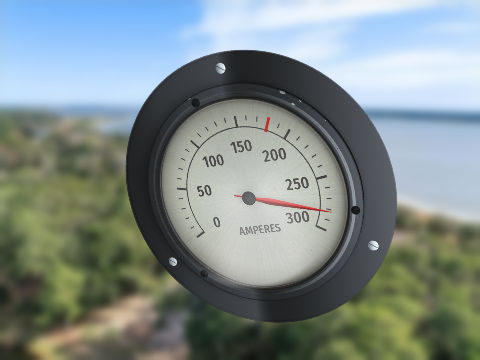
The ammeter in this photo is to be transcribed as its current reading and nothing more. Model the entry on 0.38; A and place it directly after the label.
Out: 280; A
